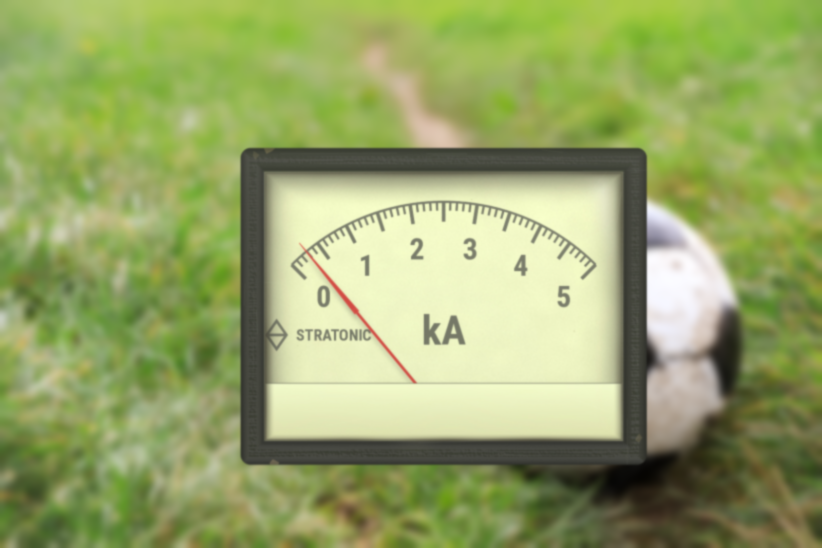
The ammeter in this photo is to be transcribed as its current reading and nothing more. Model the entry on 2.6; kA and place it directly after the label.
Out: 0.3; kA
